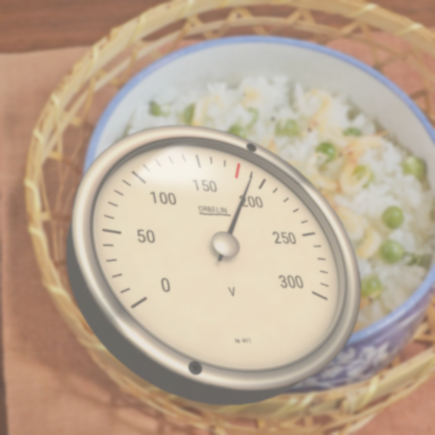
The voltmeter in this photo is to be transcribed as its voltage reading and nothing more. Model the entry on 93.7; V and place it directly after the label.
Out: 190; V
